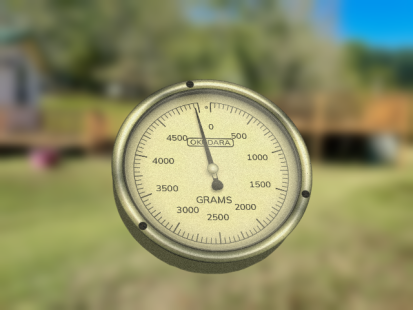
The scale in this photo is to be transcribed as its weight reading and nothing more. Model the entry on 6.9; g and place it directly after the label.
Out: 4950; g
